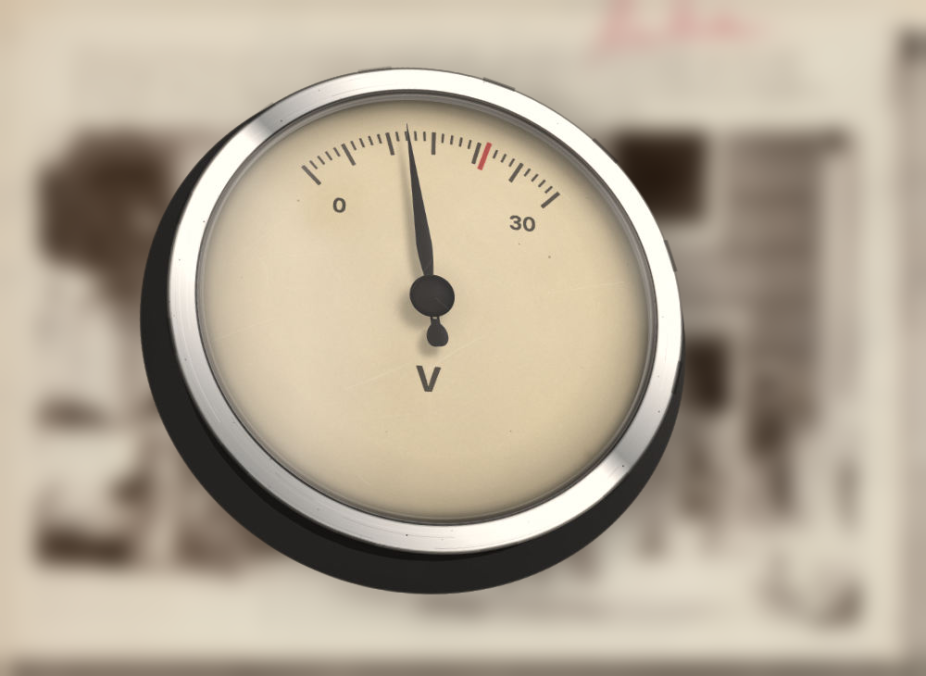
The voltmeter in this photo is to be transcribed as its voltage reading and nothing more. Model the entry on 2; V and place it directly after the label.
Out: 12; V
